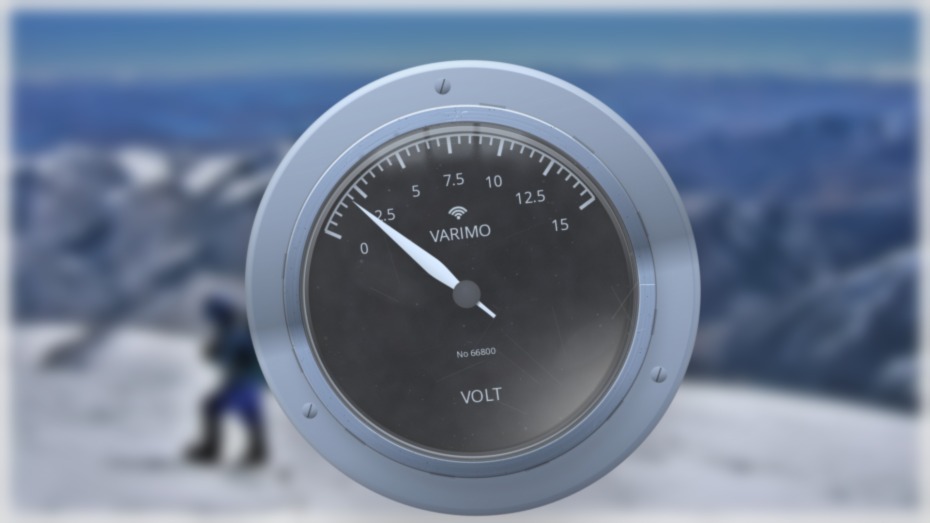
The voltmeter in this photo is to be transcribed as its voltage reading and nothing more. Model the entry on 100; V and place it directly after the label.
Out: 2; V
